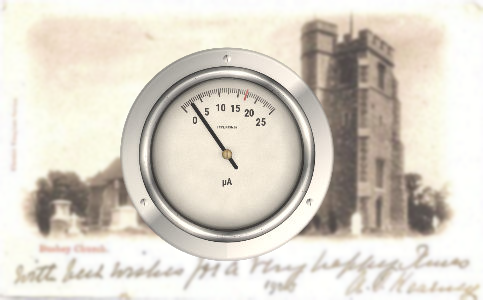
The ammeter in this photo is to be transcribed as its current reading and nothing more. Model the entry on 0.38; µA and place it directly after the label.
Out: 2.5; µA
